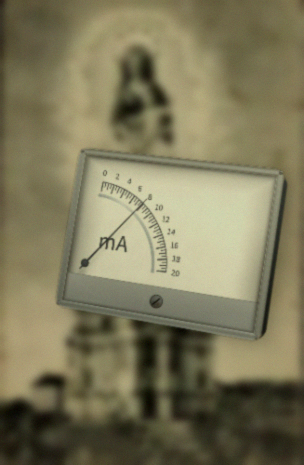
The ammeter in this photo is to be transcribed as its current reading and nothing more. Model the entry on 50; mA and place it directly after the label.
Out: 8; mA
